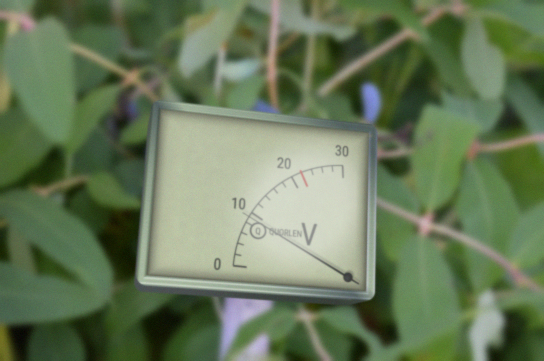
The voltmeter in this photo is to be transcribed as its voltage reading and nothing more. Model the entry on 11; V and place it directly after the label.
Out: 9; V
